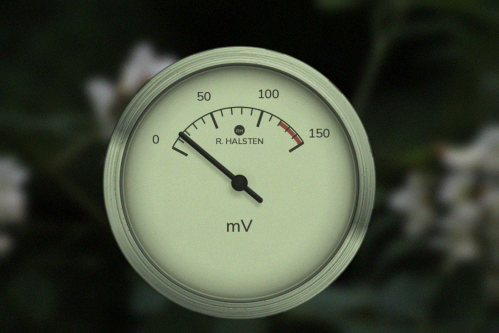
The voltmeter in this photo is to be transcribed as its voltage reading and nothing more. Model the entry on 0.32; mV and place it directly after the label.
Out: 15; mV
